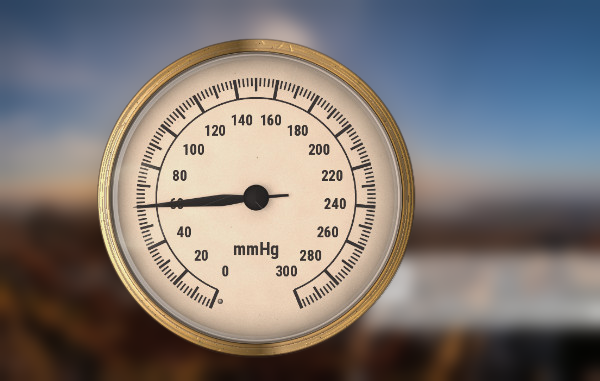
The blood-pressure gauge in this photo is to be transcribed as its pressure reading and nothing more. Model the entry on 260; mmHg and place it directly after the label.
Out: 60; mmHg
